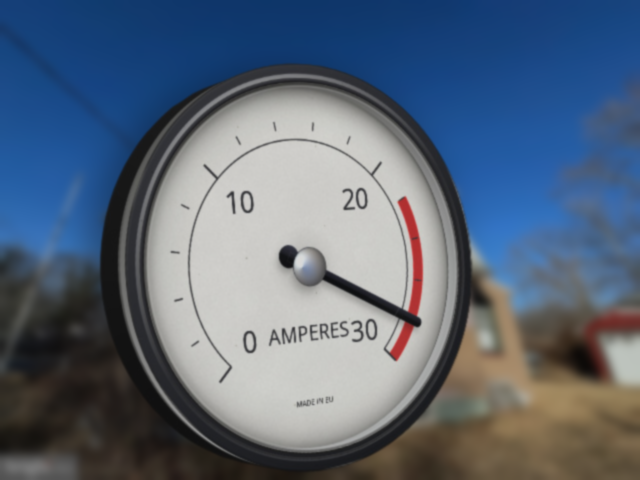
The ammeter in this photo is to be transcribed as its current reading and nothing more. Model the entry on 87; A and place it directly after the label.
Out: 28; A
